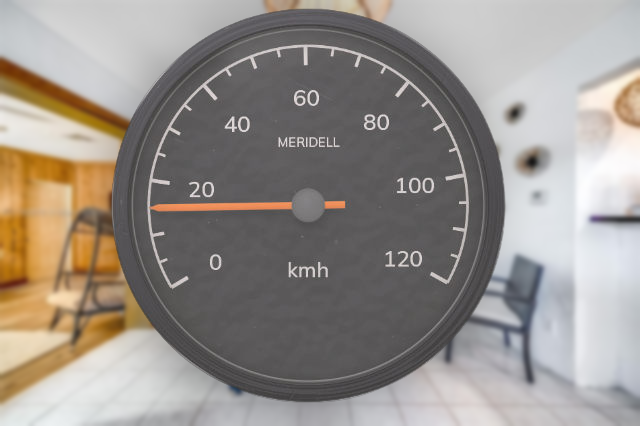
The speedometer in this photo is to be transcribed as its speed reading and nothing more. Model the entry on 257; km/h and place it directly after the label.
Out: 15; km/h
